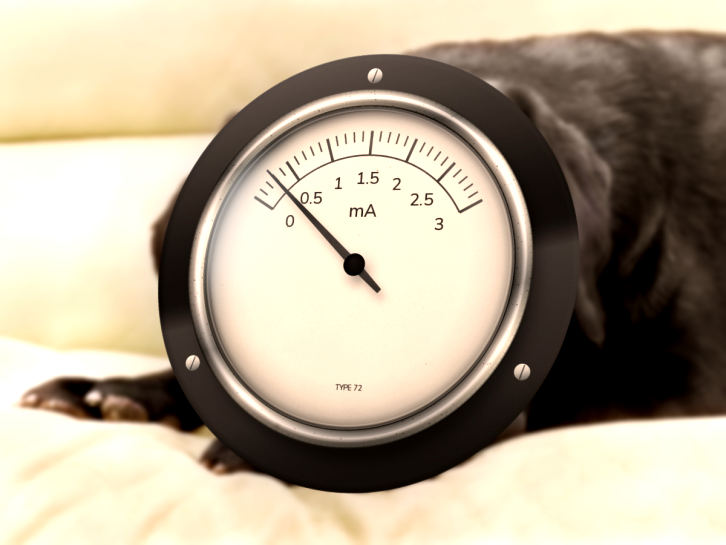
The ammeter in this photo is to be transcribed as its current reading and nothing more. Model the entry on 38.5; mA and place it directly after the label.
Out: 0.3; mA
